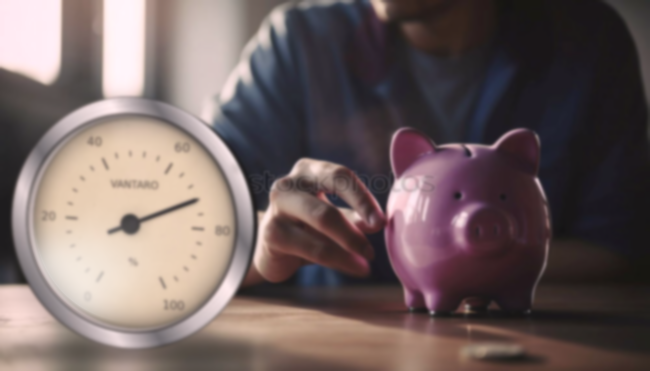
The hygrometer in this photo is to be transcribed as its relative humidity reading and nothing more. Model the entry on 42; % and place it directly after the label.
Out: 72; %
